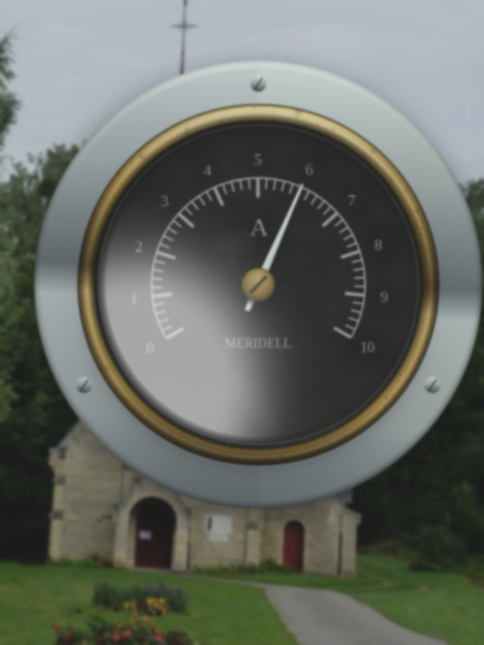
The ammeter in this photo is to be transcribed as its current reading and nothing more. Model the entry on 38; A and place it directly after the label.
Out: 6; A
